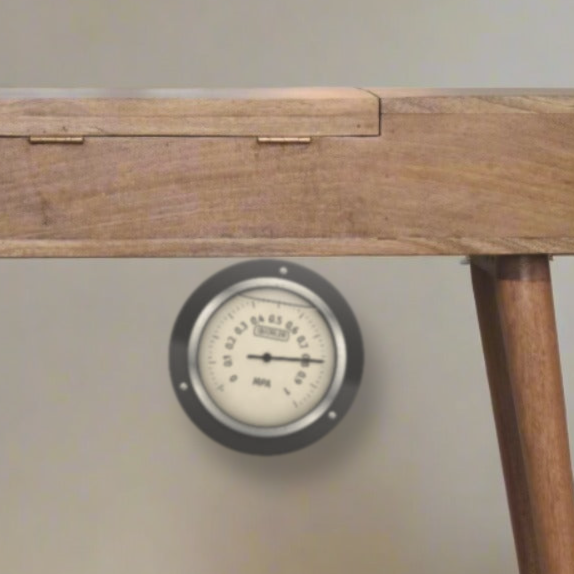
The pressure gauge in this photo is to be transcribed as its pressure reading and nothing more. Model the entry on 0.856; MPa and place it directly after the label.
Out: 0.8; MPa
